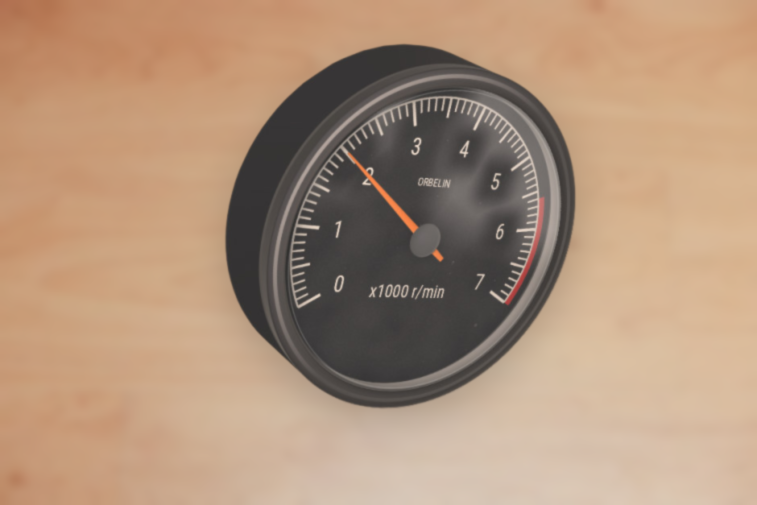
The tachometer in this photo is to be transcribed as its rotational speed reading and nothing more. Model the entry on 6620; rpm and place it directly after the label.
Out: 2000; rpm
